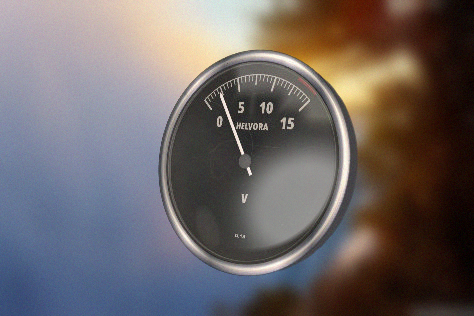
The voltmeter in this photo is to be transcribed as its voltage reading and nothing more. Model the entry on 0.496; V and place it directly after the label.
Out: 2.5; V
